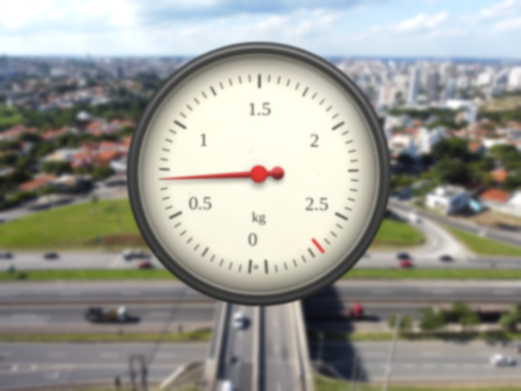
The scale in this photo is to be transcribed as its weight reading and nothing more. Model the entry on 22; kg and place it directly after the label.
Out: 0.7; kg
